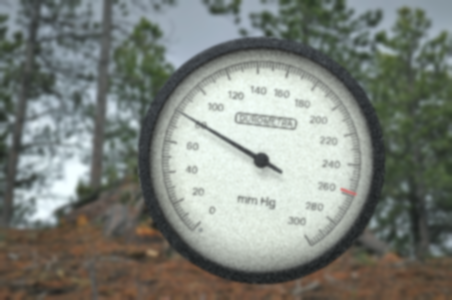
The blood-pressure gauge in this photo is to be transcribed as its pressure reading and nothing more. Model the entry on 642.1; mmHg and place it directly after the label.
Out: 80; mmHg
